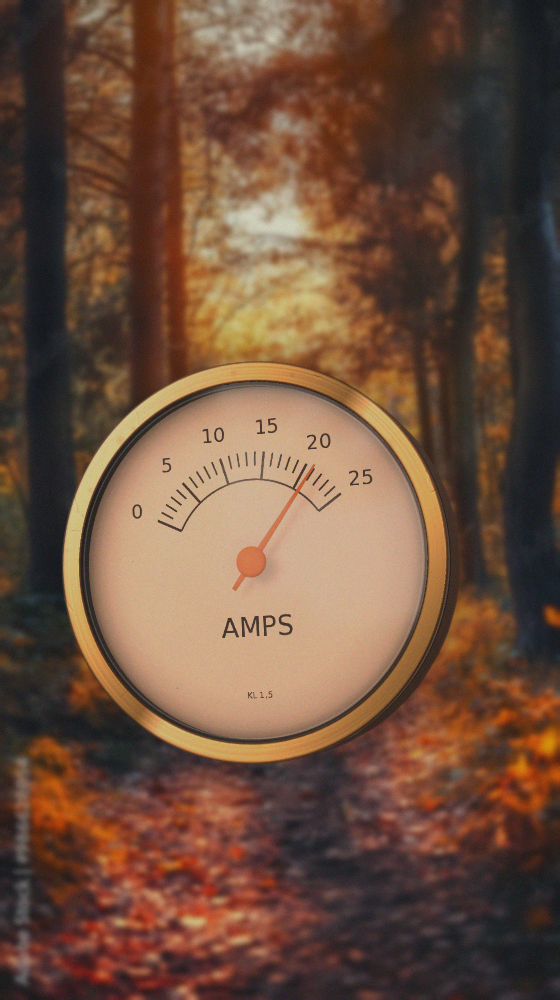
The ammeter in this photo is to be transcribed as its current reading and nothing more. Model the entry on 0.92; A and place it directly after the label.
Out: 21; A
